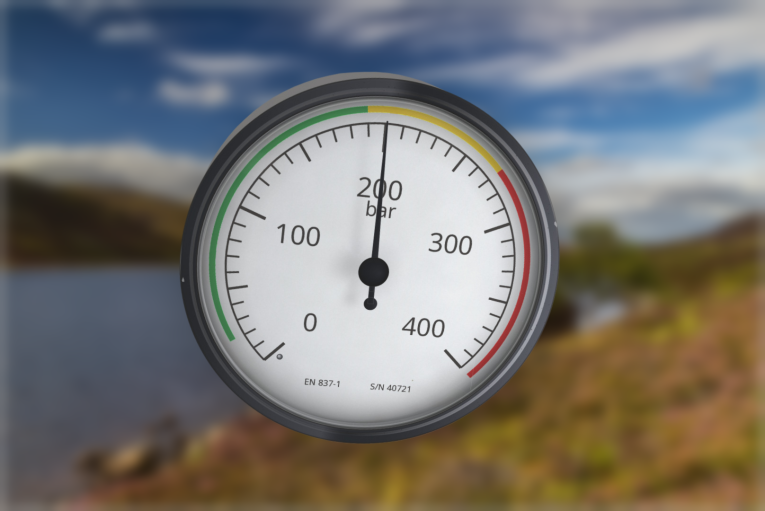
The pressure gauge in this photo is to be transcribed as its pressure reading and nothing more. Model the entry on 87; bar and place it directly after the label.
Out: 200; bar
